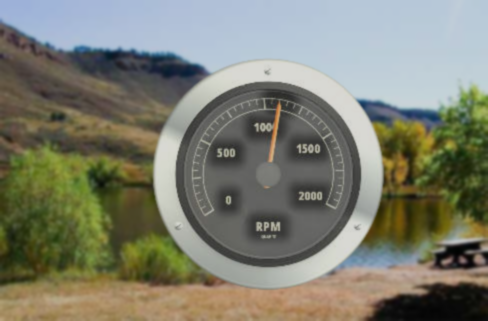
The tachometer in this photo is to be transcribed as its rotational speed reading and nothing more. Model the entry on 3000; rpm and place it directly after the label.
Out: 1100; rpm
